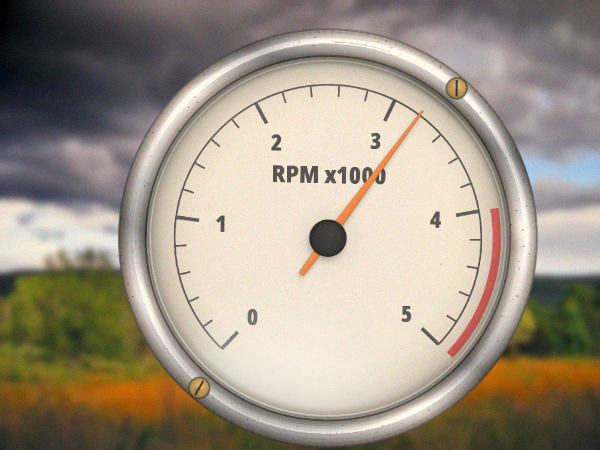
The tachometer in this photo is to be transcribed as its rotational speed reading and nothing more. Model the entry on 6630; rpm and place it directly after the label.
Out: 3200; rpm
